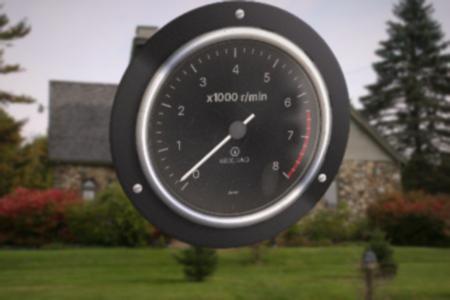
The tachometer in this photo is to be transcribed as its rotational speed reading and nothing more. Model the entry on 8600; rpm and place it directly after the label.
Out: 200; rpm
